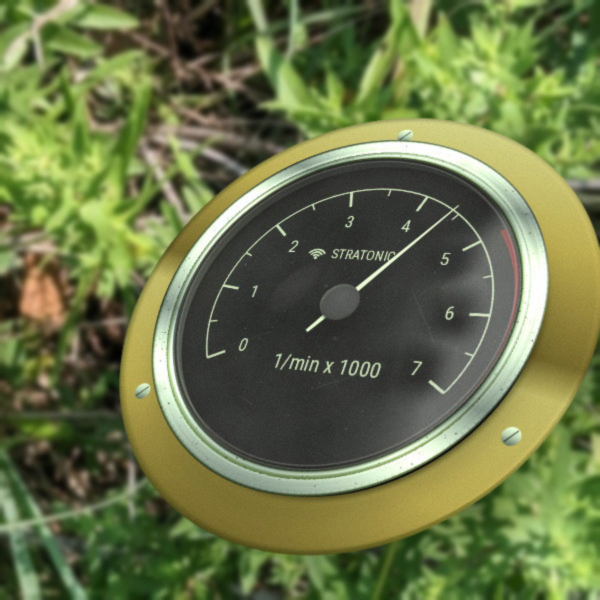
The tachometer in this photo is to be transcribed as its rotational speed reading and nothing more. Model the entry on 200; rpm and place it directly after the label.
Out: 4500; rpm
